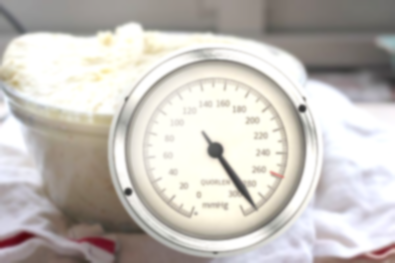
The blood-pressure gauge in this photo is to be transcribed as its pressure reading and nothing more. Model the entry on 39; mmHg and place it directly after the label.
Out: 290; mmHg
